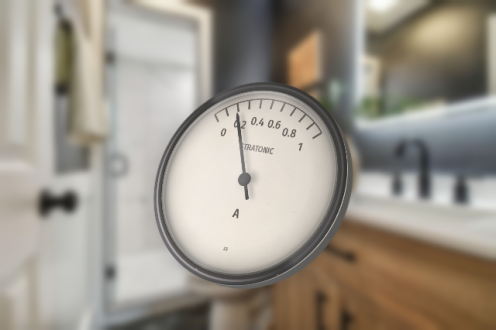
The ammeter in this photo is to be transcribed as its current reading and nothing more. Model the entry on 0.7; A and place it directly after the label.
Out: 0.2; A
